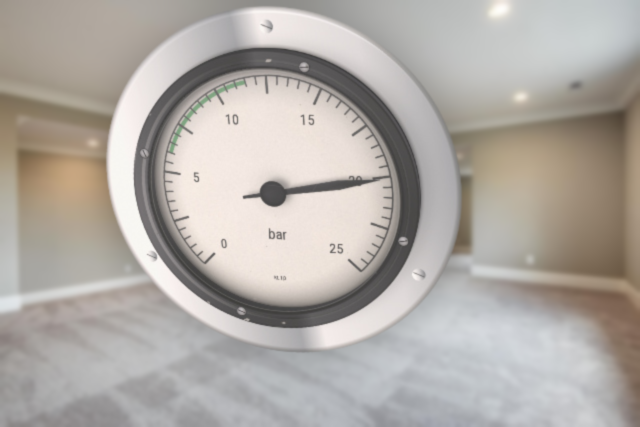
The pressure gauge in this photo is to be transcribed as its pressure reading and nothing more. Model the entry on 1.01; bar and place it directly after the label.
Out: 20; bar
